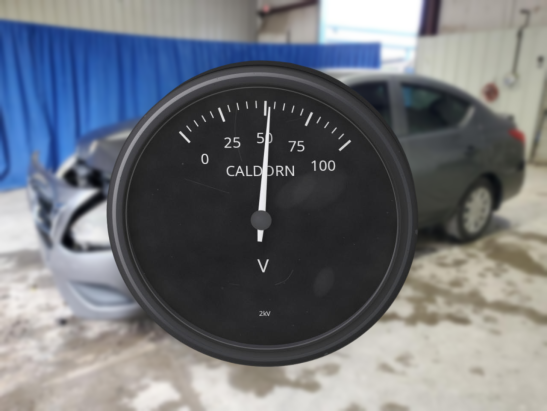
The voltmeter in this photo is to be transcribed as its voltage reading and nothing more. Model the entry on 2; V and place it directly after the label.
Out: 52.5; V
